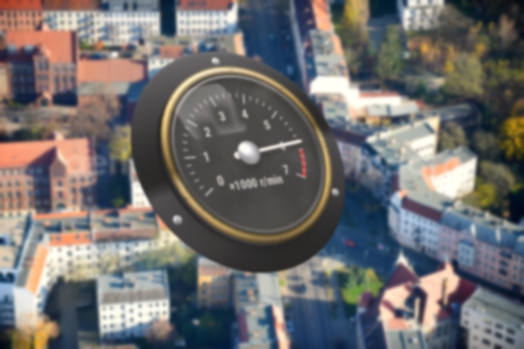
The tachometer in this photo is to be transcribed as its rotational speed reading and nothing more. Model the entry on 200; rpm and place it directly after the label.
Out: 6000; rpm
